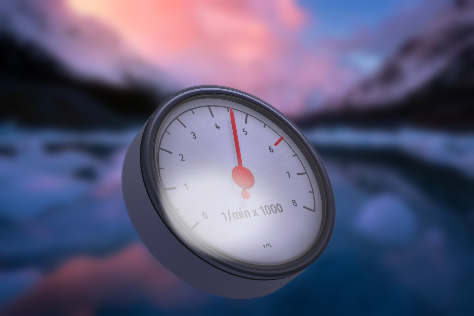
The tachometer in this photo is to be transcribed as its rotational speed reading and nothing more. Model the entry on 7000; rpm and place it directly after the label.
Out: 4500; rpm
